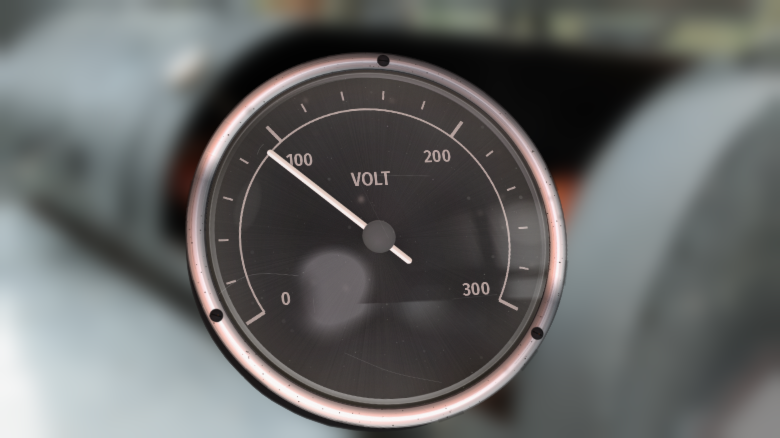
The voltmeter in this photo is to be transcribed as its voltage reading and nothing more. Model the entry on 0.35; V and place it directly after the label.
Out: 90; V
